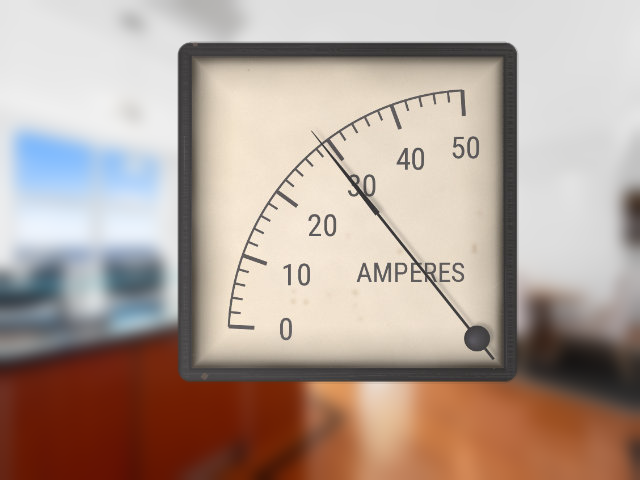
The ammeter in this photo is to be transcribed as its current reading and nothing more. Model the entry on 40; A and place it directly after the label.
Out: 29; A
